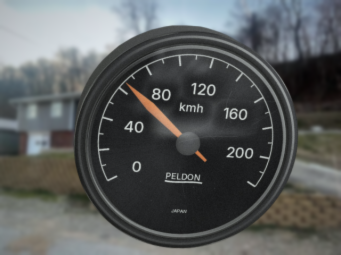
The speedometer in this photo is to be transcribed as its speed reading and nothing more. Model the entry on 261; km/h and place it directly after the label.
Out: 65; km/h
